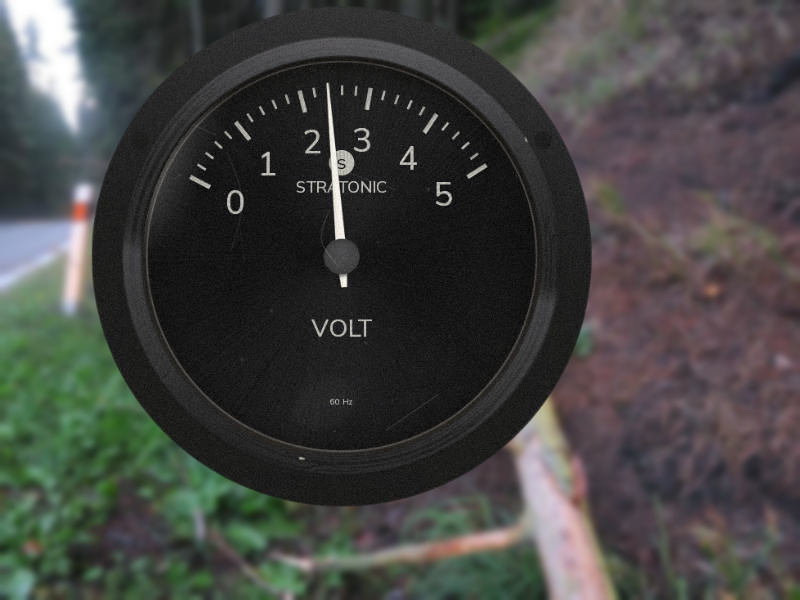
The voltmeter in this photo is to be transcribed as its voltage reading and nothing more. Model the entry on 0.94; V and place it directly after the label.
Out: 2.4; V
